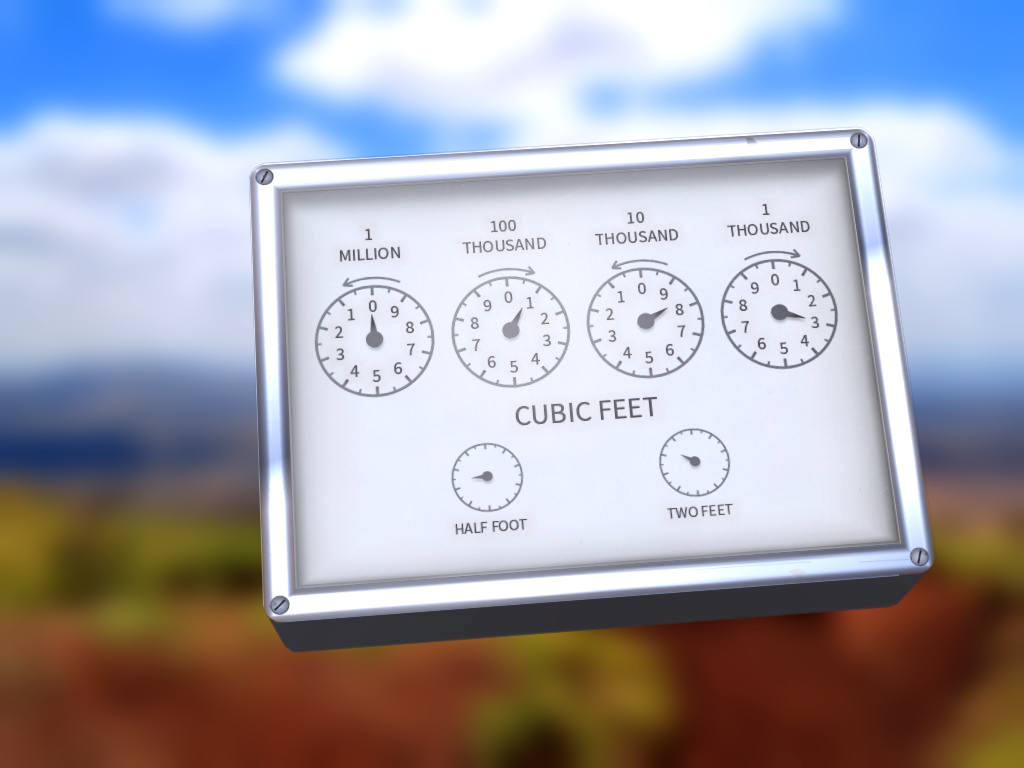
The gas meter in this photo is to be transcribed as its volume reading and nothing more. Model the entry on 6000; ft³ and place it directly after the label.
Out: 8300; ft³
